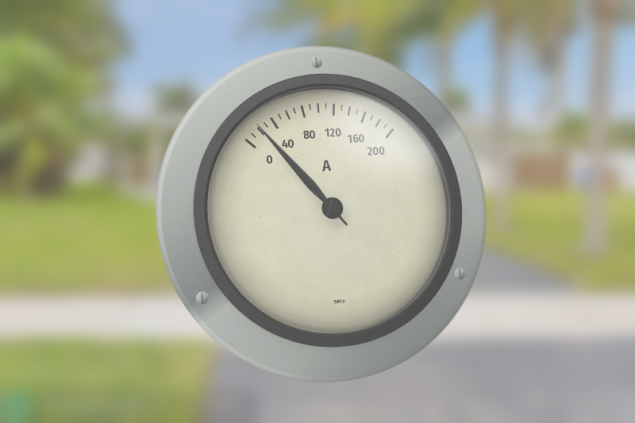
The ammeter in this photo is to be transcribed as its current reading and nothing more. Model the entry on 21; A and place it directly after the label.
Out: 20; A
